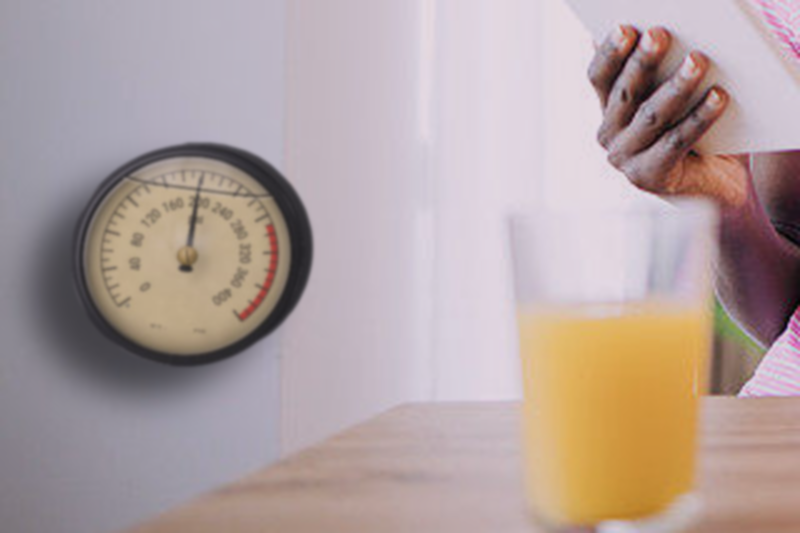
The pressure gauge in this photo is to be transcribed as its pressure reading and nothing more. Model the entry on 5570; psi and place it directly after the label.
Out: 200; psi
